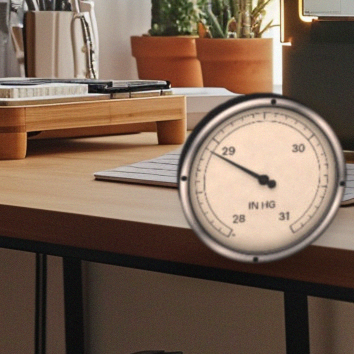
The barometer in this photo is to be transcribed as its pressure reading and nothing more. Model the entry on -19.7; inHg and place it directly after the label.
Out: 28.9; inHg
